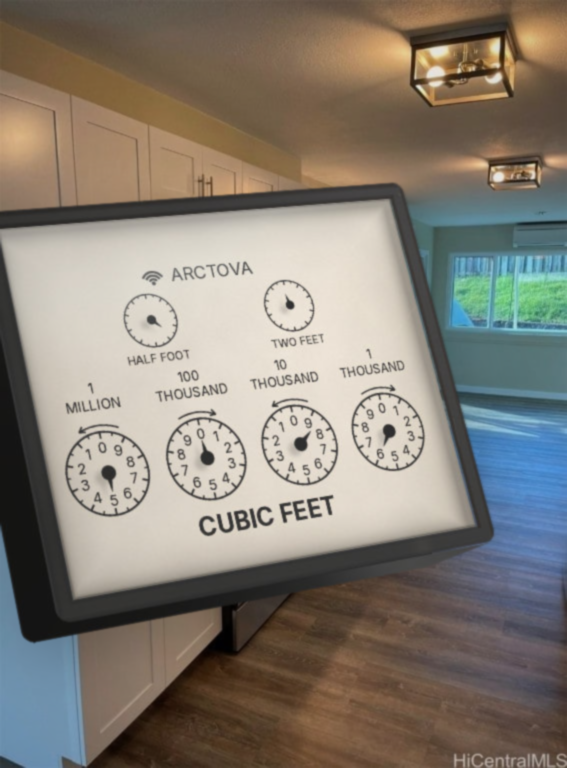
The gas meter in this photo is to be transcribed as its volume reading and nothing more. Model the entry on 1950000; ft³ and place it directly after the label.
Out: 498600; ft³
